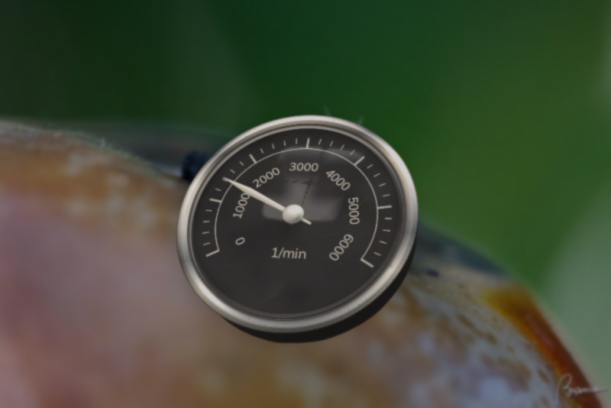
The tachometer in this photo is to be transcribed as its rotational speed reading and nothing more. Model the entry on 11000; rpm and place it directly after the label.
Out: 1400; rpm
